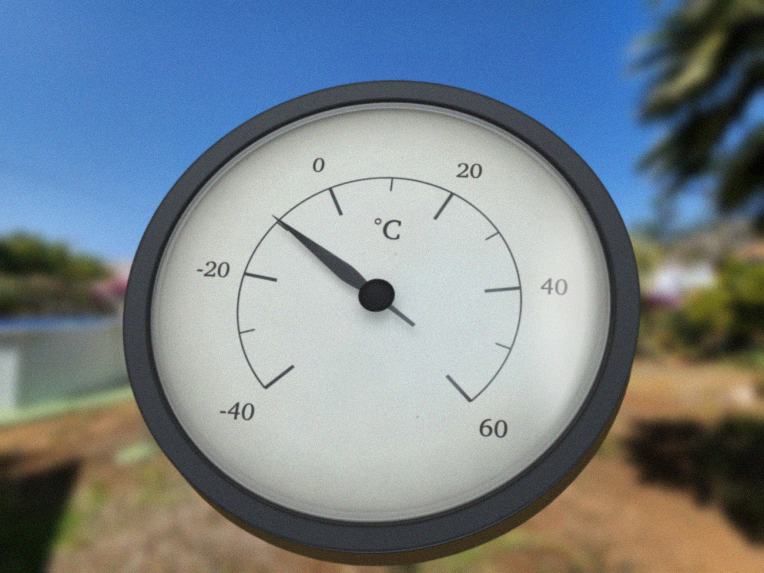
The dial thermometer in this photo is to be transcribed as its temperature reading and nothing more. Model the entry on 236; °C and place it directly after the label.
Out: -10; °C
